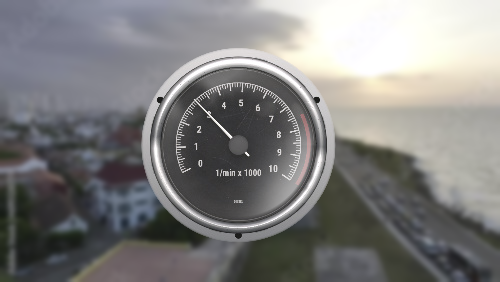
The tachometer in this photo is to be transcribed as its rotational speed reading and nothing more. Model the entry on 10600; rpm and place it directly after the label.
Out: 3000; rpm
